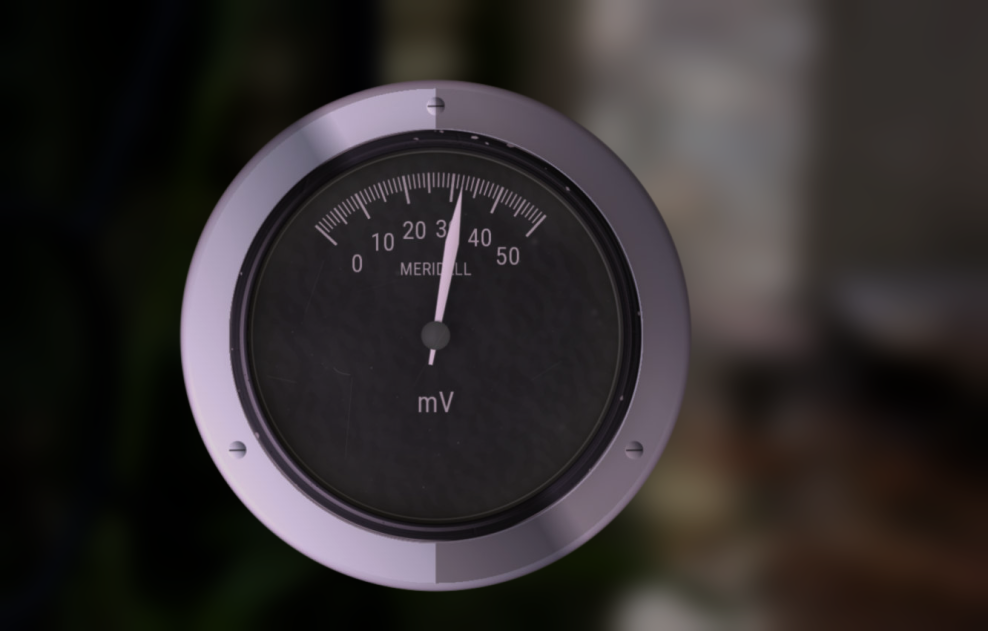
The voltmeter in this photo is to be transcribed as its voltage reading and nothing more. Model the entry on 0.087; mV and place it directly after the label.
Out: 32; mV
